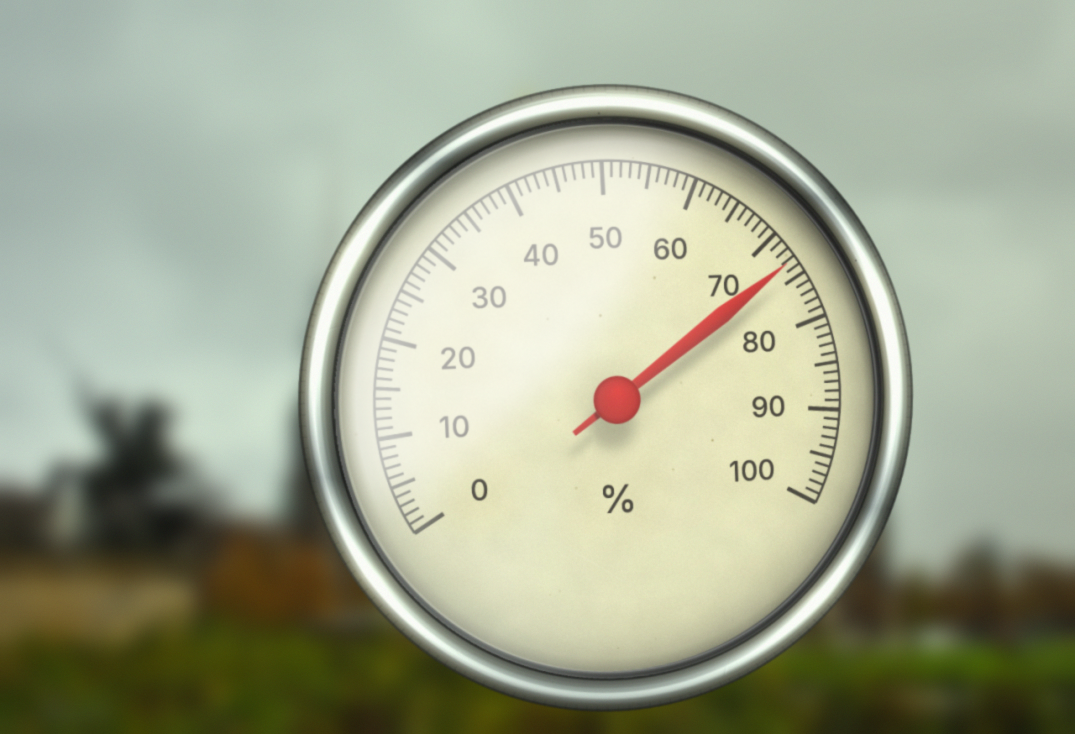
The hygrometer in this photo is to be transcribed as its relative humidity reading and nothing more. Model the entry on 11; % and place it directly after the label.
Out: 73; %
